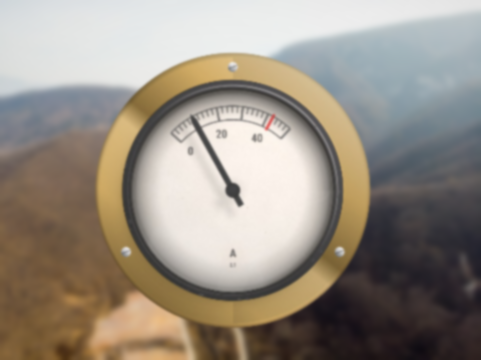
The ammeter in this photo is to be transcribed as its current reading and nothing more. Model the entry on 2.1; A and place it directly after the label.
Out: 10; A
